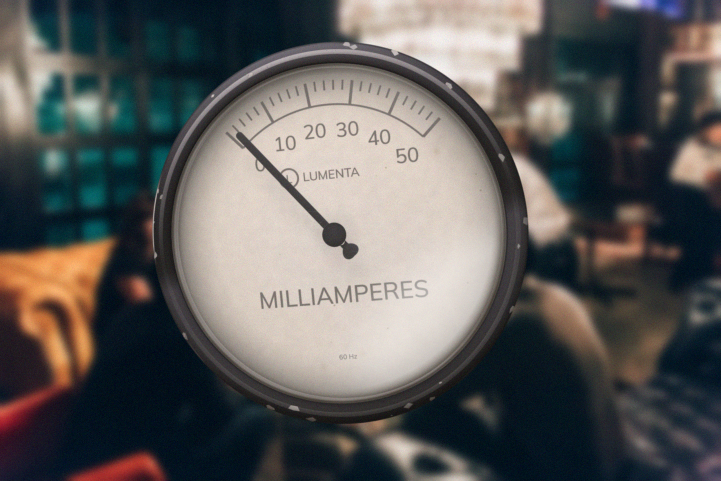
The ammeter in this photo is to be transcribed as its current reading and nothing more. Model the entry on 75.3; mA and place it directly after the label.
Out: 2; mA
